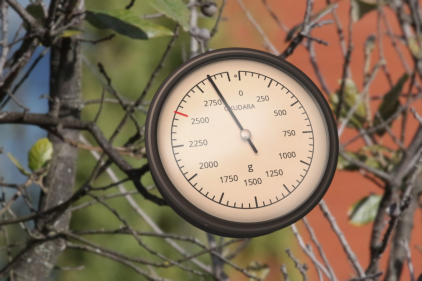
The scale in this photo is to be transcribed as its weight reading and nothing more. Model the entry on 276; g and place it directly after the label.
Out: 2850; g
